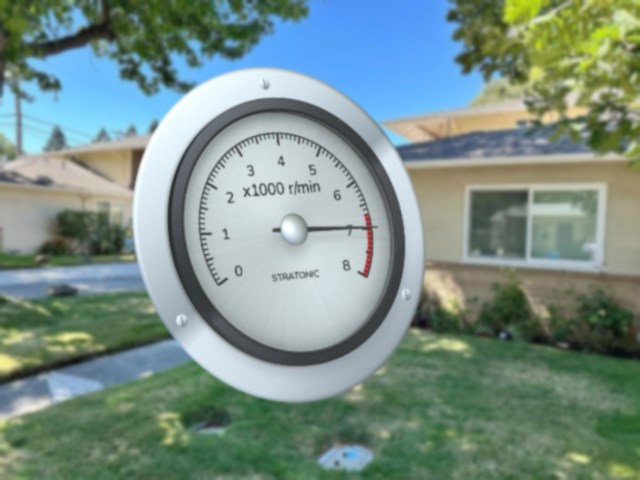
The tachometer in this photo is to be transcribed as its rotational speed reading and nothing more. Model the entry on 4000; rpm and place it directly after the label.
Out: 7000; rpm
